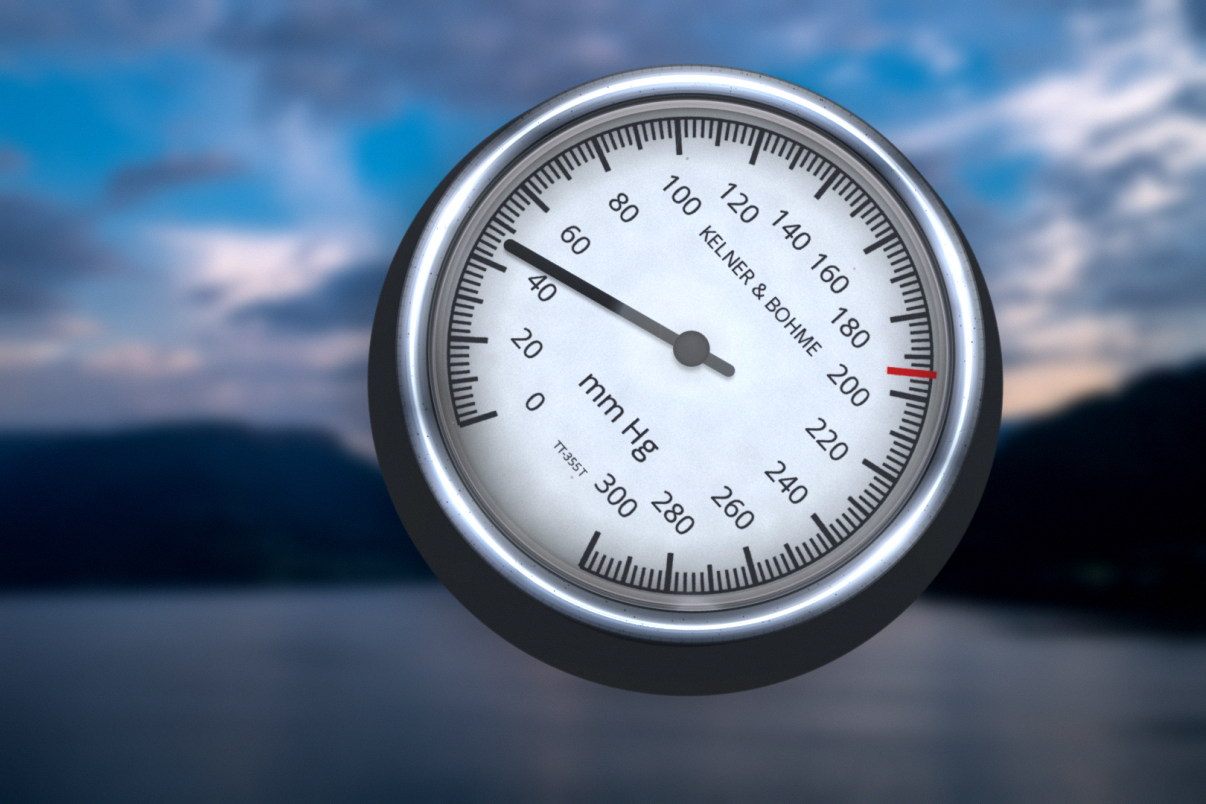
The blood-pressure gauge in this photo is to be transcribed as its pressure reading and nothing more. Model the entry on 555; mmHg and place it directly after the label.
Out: 46; mmHg
